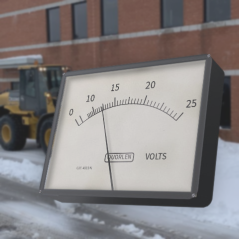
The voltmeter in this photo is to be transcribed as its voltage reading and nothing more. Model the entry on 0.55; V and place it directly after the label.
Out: 12.5; V
